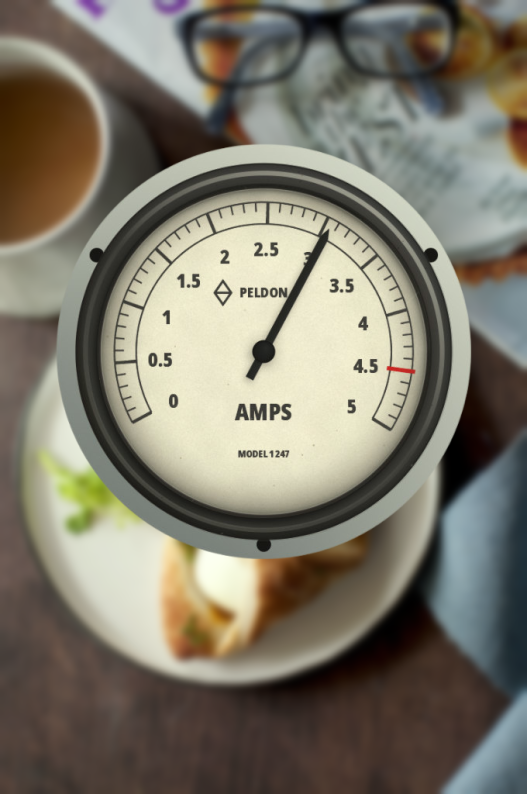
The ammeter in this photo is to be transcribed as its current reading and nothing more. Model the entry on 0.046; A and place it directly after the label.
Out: 3.05; A
